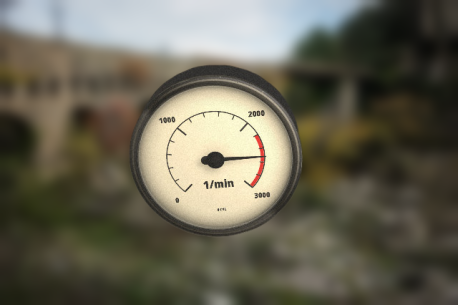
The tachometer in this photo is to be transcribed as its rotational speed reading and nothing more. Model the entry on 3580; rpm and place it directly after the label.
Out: 2500; rpm
